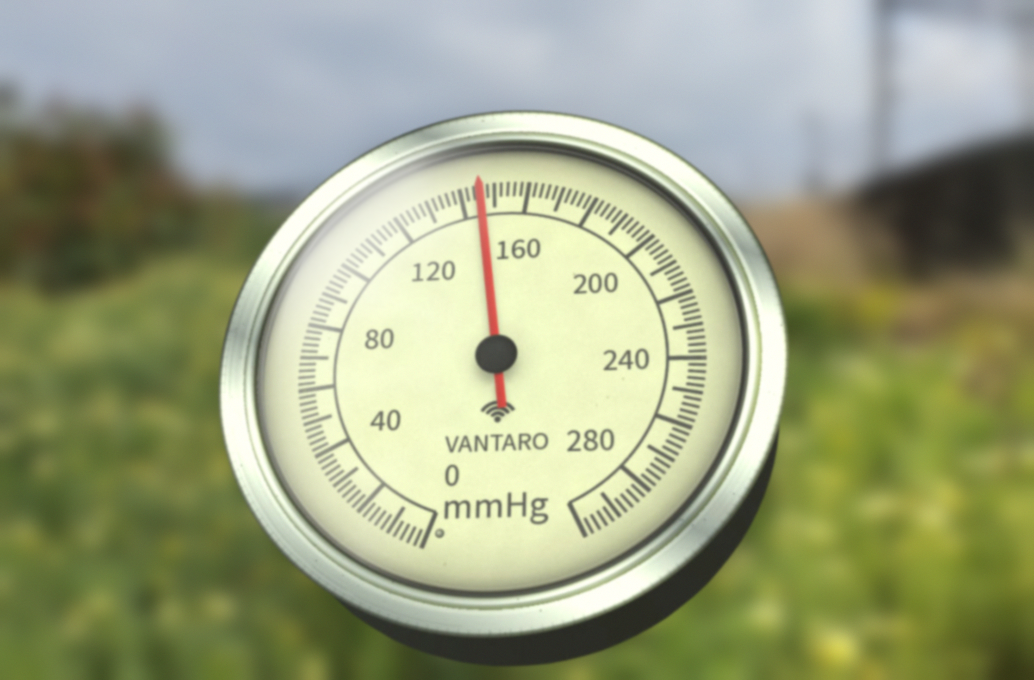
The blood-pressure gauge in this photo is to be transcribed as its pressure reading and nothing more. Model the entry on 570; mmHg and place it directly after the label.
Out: 146; mmHg
